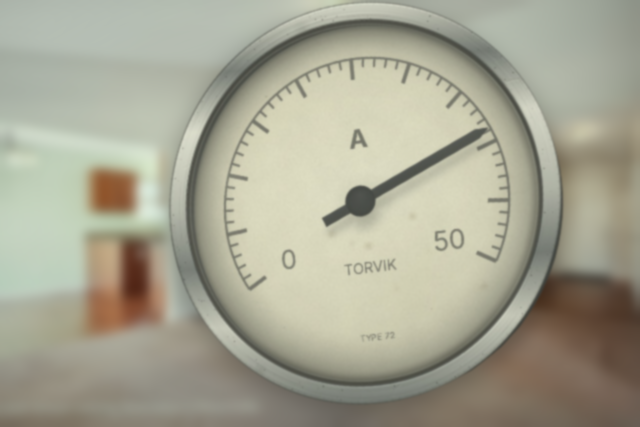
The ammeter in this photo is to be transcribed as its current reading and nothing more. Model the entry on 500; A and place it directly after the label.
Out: 39; A
